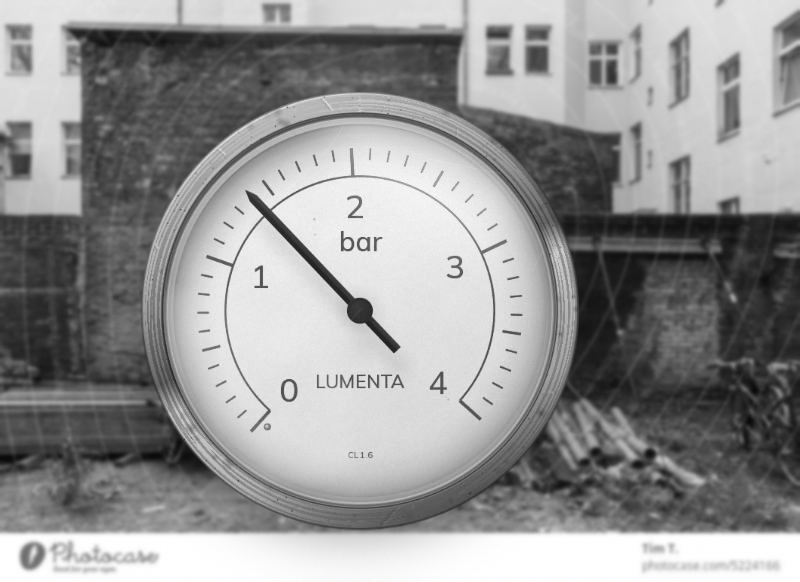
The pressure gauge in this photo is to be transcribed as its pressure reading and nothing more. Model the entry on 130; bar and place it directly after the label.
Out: 1.4; bar
